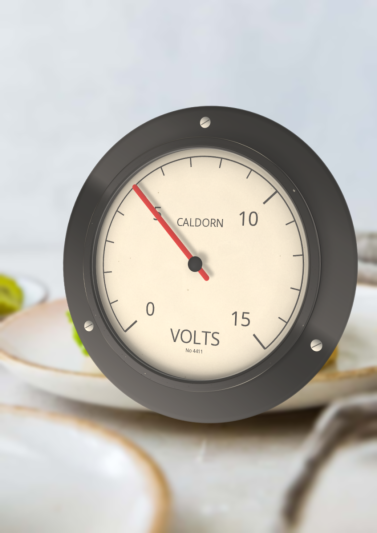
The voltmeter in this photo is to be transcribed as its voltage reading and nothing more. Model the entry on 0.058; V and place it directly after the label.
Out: 5; V
